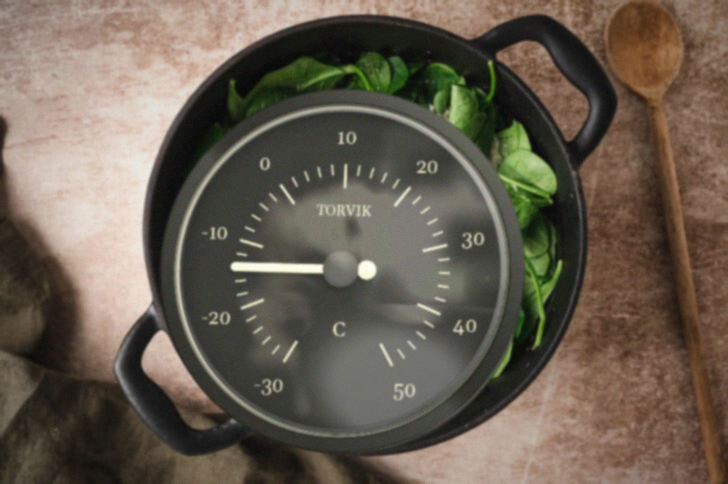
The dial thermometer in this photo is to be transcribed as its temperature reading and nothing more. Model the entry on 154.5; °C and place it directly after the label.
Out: -14; °C
